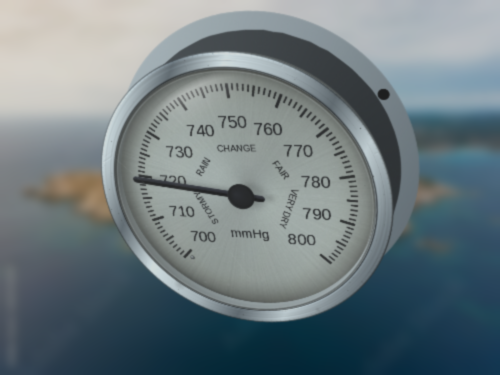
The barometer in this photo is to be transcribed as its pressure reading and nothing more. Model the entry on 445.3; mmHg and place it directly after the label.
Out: 720; mmHg
